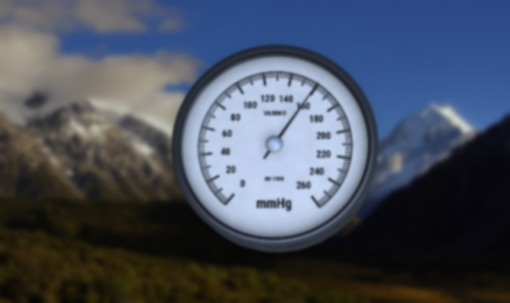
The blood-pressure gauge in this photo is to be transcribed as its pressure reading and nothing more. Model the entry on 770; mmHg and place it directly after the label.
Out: 160; mmHg
